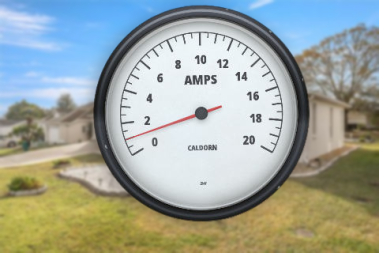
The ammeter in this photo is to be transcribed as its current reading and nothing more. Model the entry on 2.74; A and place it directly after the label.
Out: 1; A
